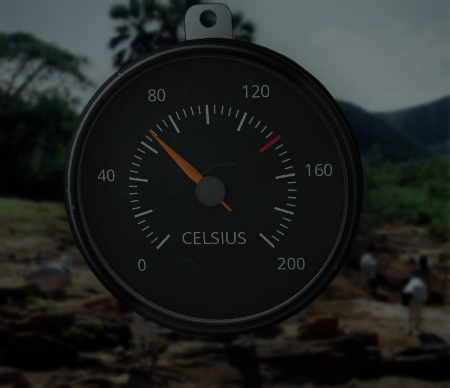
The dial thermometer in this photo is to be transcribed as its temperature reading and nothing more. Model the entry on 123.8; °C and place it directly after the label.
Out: 68; °C
